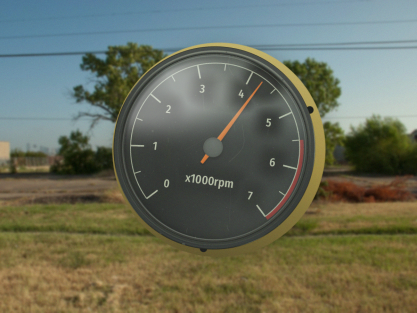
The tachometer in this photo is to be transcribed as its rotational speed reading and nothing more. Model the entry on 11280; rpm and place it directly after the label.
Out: 4250; rpm
